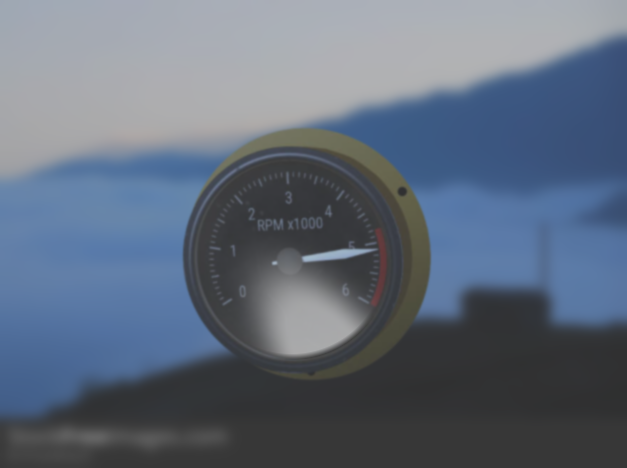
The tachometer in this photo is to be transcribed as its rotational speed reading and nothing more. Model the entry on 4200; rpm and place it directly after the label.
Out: 5100; rpm
